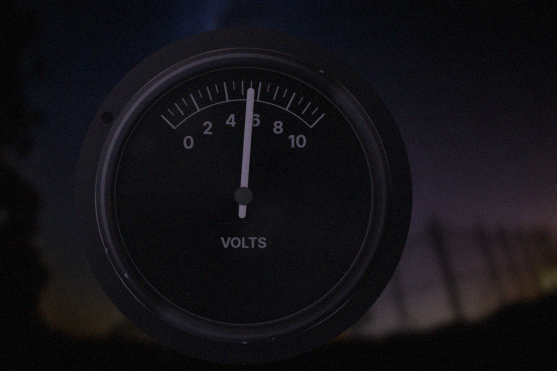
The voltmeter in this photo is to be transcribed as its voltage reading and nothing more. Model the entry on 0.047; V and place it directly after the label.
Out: 5.5; V
